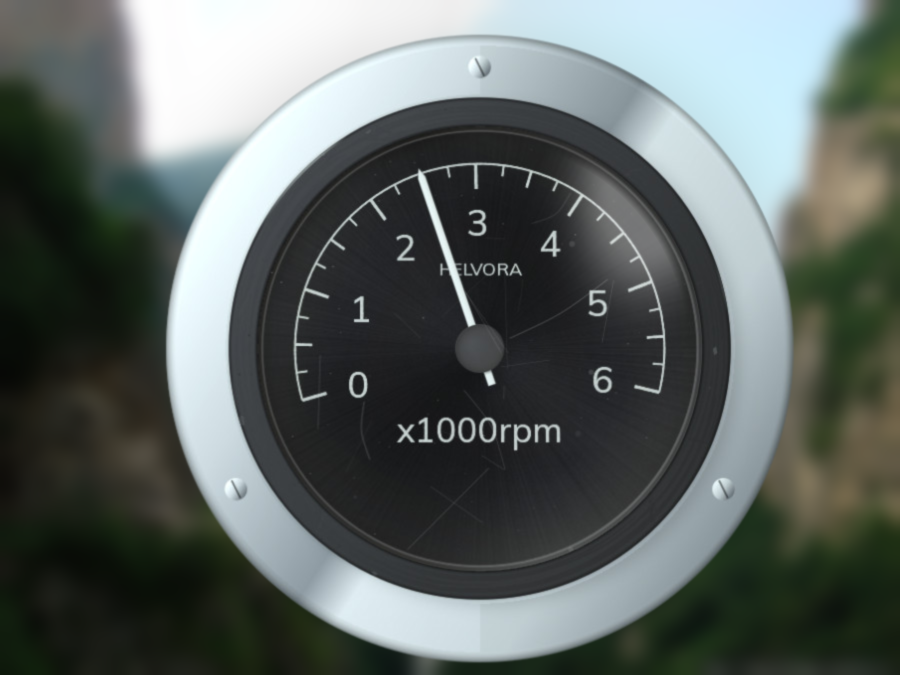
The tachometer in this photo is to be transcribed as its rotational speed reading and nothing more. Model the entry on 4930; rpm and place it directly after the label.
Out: 2500; rpm
